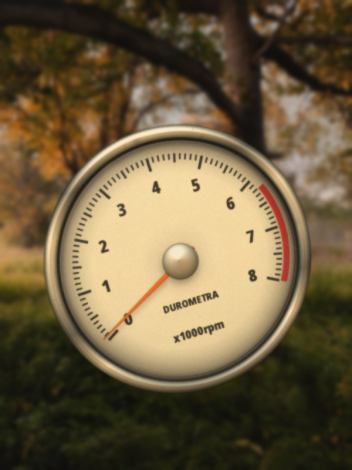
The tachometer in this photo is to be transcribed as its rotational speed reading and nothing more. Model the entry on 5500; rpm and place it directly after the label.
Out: 100; rpm
